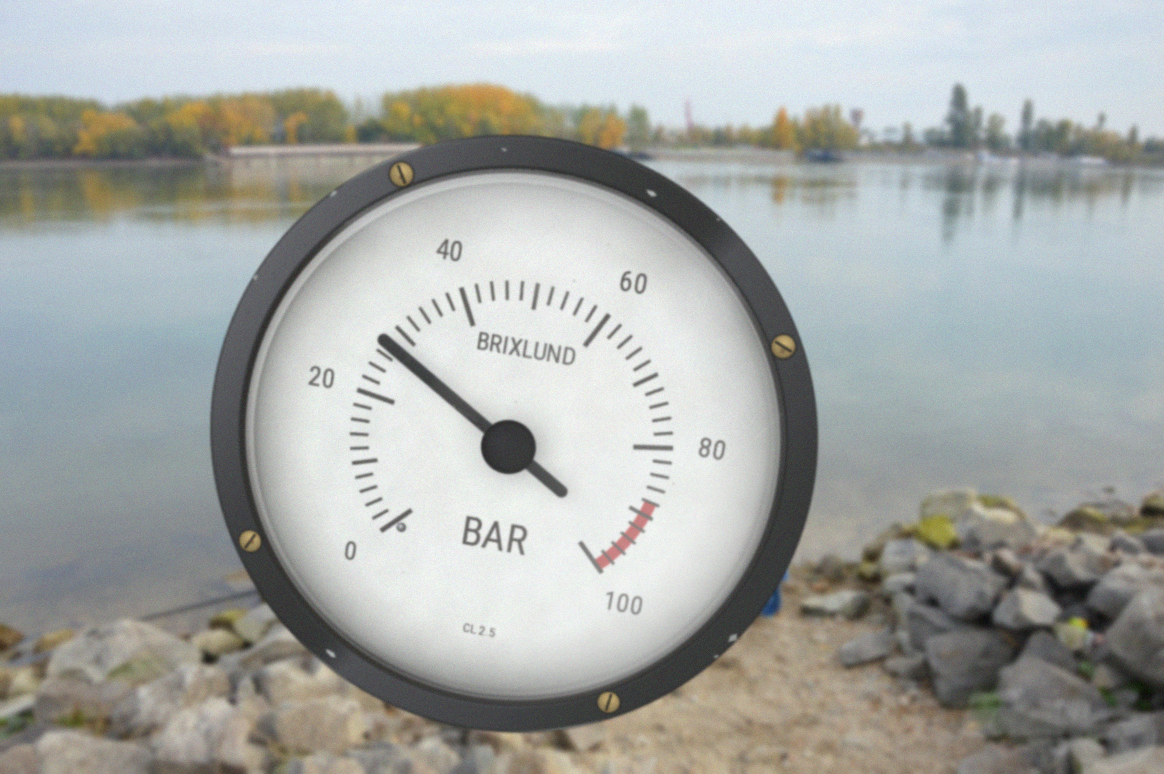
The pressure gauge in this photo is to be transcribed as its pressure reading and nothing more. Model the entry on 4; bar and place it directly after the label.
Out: 28; bar
